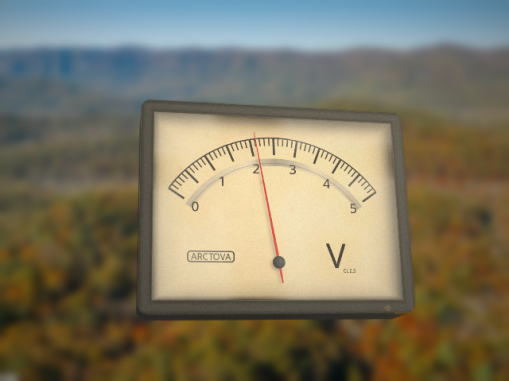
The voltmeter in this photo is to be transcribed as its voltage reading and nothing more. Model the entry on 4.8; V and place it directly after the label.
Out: 2.1; V
